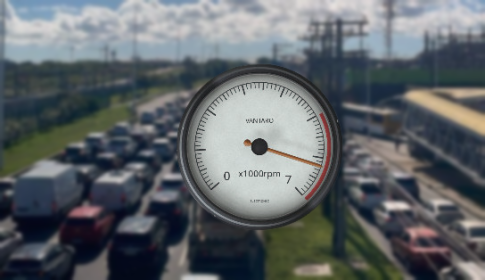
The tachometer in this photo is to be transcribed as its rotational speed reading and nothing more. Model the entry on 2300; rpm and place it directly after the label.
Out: 6200; rpm
